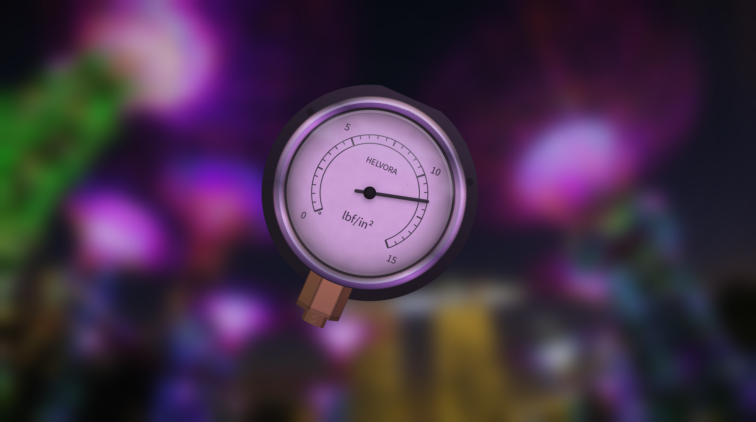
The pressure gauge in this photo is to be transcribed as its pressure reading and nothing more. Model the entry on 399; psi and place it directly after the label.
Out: 11.5; psi
